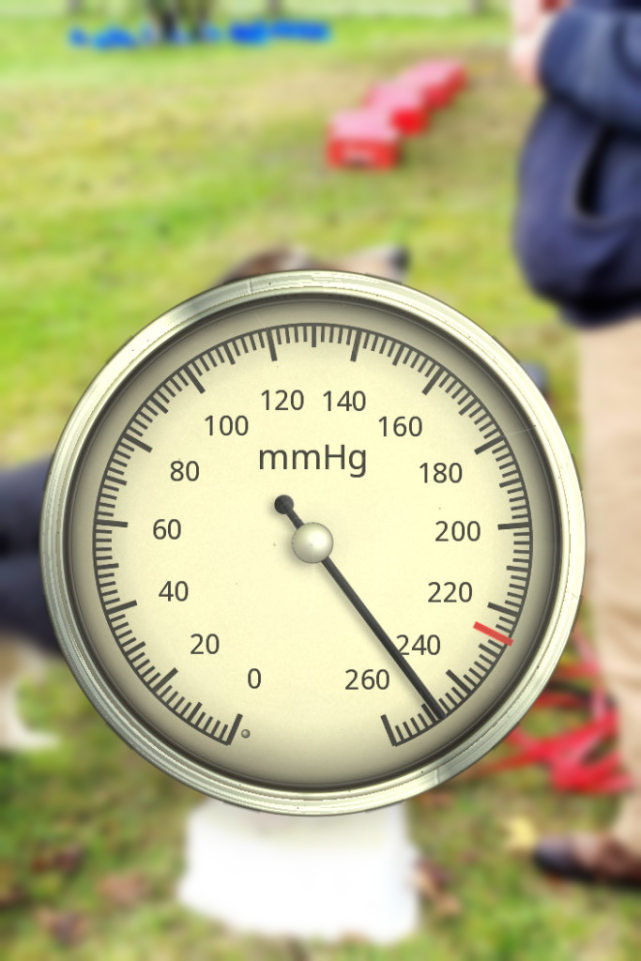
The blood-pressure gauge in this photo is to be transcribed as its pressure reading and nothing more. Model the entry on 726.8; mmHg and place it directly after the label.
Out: 248; mmHg
